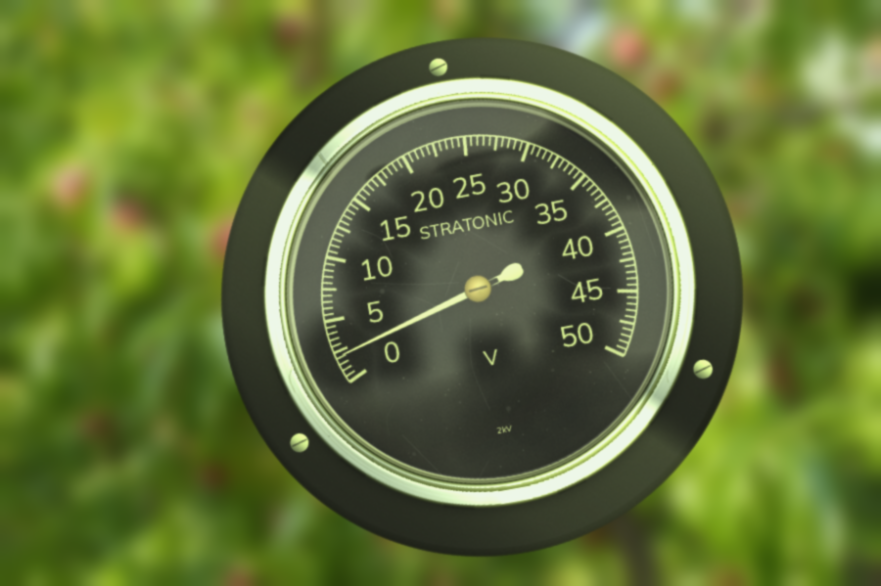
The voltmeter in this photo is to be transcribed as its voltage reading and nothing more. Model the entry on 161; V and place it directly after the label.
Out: 2; V
